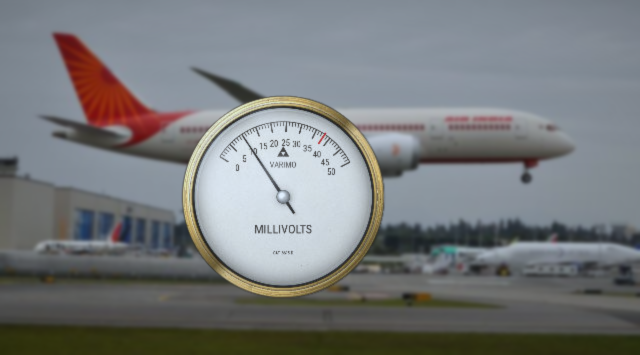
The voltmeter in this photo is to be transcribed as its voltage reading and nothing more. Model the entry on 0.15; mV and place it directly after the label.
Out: 10; mV
